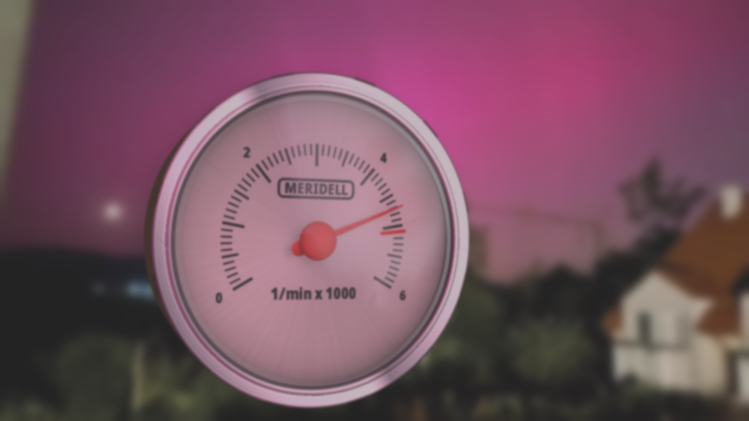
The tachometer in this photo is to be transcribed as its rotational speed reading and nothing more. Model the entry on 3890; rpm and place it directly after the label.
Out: 4700; rpm
